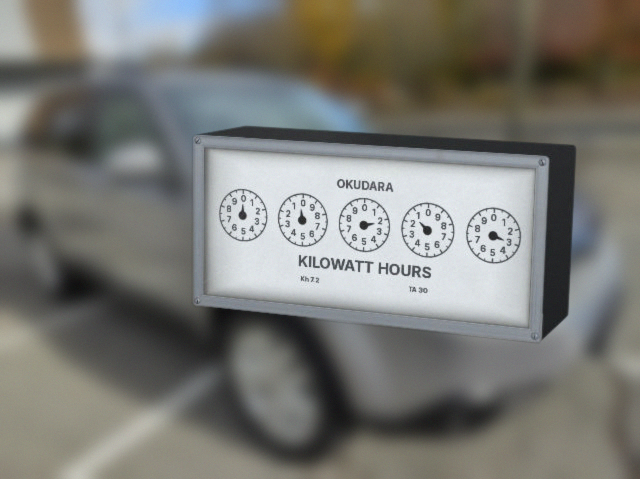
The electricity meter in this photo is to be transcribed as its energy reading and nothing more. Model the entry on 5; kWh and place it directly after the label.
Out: 213; kWh
